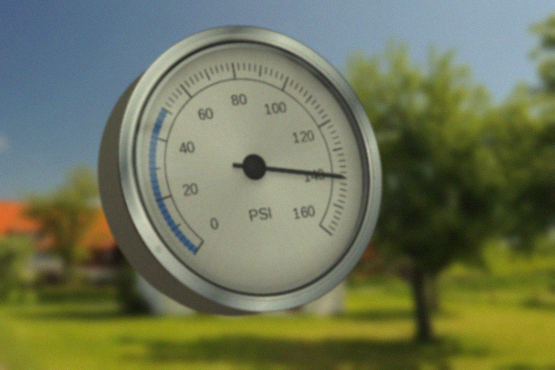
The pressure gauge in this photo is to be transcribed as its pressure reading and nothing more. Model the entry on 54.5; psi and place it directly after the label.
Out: 140; psi
